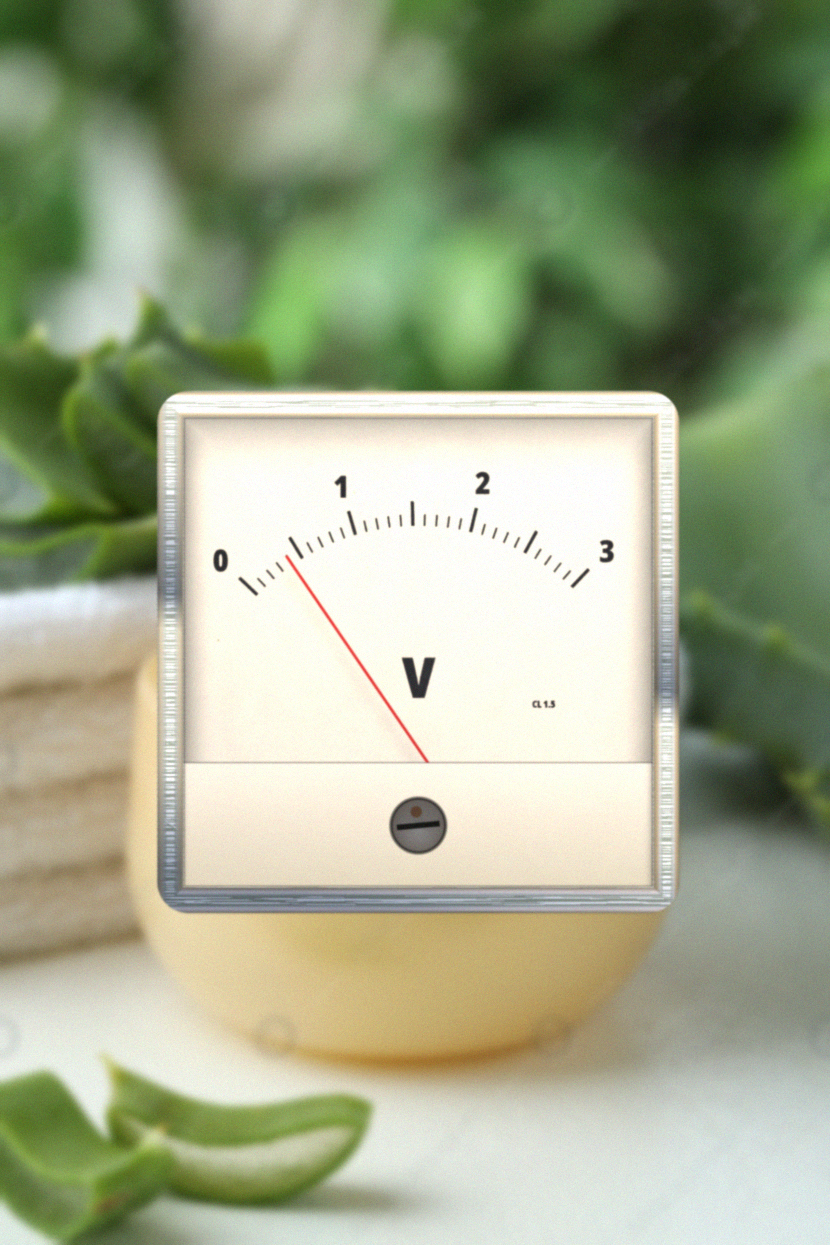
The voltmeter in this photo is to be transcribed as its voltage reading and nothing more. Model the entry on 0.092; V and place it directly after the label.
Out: 0.4; V
